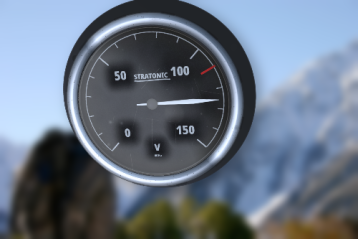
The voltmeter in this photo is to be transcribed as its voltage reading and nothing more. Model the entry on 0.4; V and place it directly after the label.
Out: 125; V
